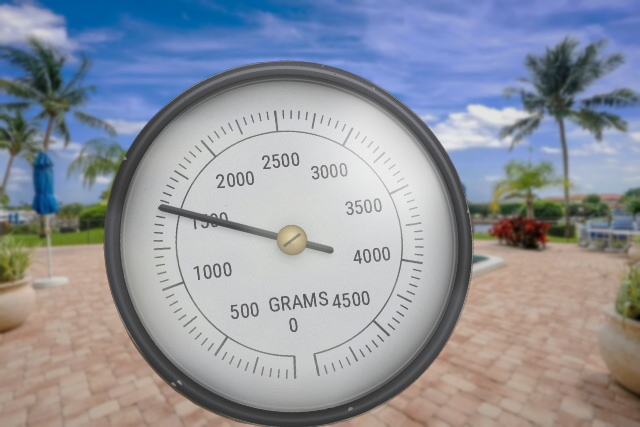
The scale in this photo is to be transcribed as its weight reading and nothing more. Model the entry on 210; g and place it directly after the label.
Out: 1500; g
